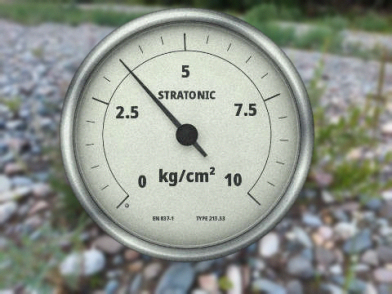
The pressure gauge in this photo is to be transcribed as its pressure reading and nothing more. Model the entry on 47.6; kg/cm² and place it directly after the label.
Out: 3.5; kg/cm²
